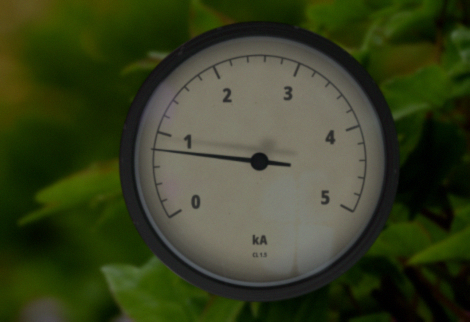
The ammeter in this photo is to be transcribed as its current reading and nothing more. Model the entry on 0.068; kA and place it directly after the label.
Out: 0.8; kA
